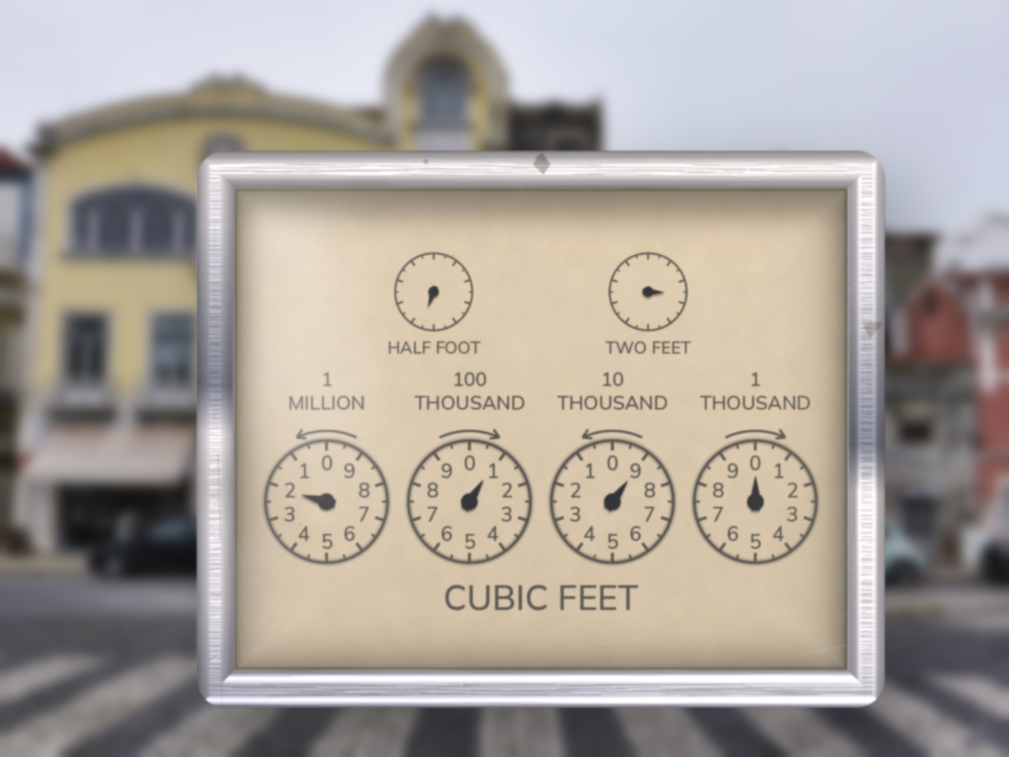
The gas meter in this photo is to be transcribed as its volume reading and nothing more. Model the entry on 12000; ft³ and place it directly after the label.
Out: 209000; ft³
